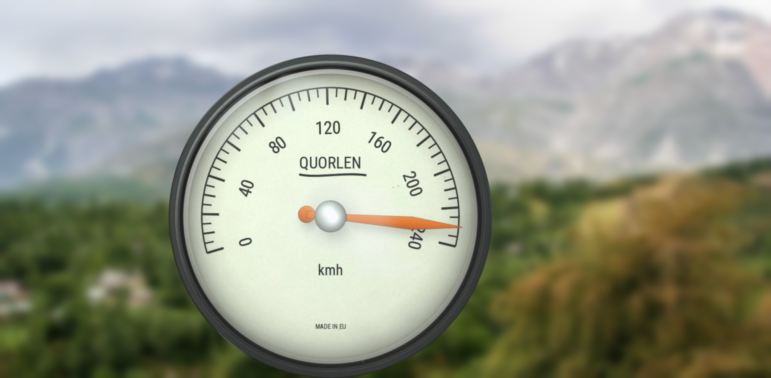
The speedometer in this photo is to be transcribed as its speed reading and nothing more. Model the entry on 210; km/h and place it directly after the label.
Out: 230; km/h
